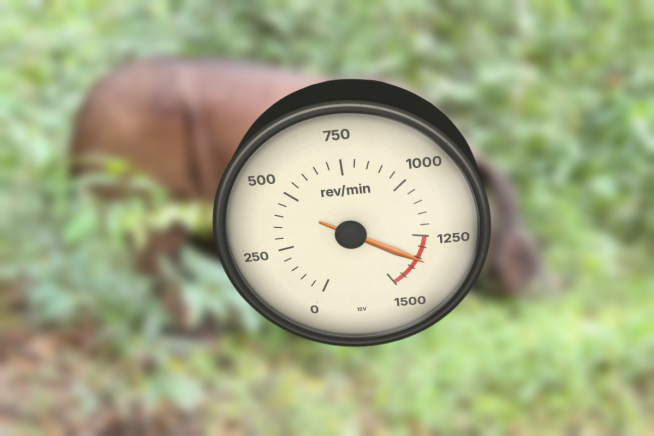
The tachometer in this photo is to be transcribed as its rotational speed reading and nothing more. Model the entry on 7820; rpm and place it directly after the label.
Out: 1350; rpm
